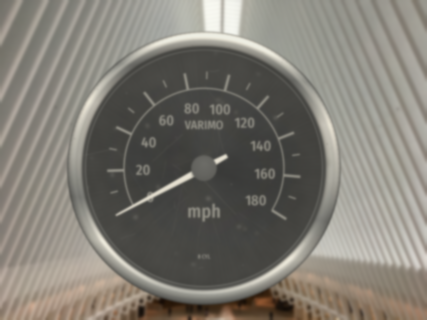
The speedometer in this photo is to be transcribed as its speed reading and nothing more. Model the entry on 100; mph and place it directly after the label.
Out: 0; mph
